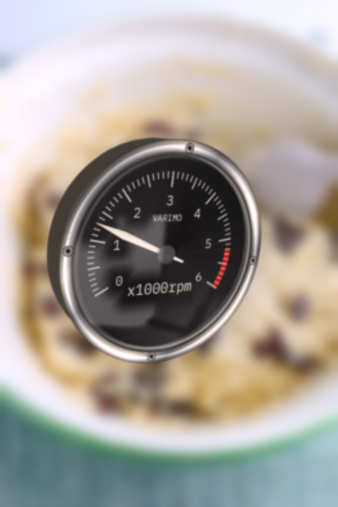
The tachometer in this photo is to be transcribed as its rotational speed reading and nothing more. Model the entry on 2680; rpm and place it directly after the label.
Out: 1300; rpm
